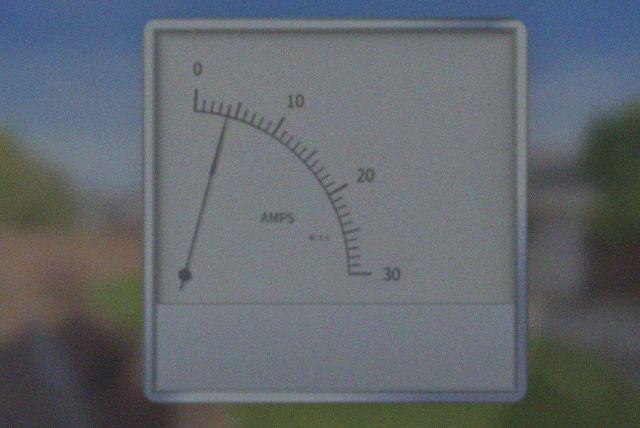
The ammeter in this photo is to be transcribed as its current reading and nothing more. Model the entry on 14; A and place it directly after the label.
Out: 4; A
